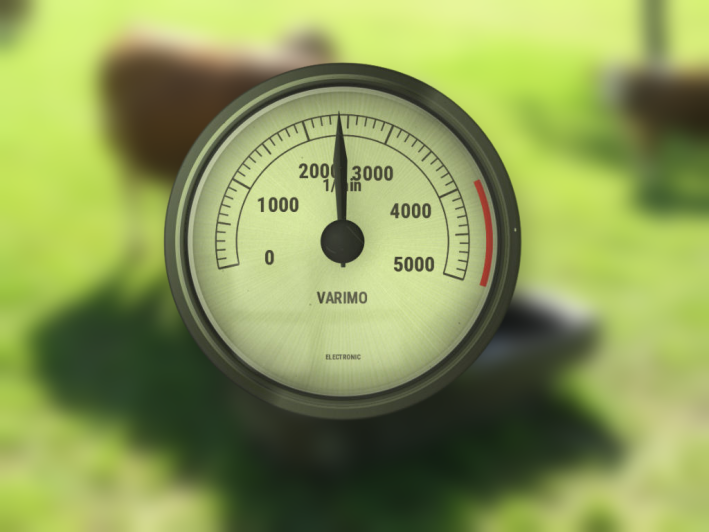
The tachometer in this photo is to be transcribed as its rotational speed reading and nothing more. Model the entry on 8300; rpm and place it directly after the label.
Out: 2400; rpm
